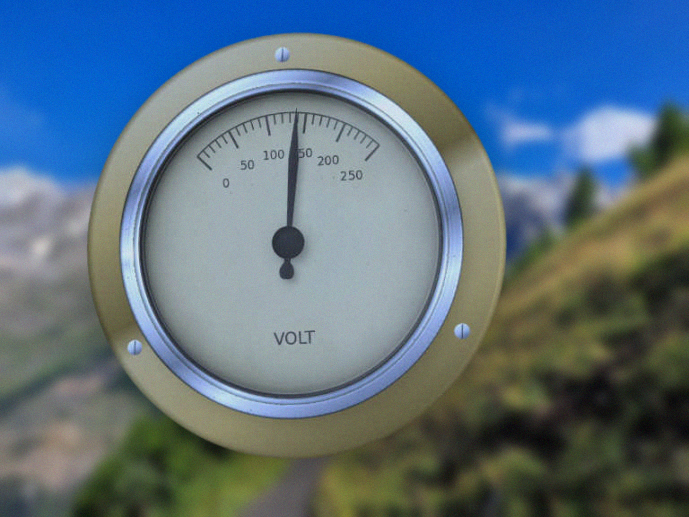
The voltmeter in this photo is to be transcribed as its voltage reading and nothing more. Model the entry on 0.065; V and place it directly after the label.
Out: 140; V
